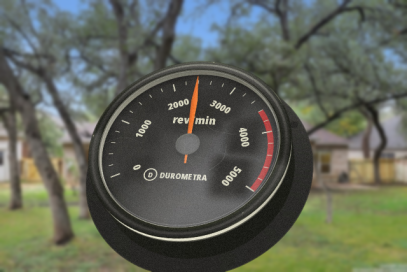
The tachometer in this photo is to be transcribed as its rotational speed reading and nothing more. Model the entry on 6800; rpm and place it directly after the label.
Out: 2400; rpm
